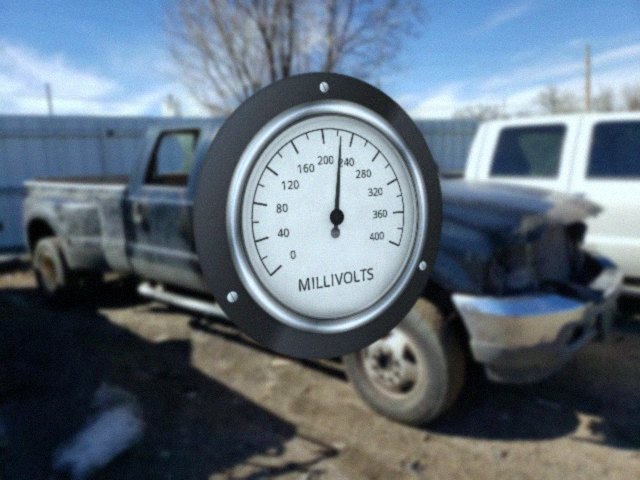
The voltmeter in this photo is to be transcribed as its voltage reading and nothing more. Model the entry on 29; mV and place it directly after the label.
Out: 220; mV
